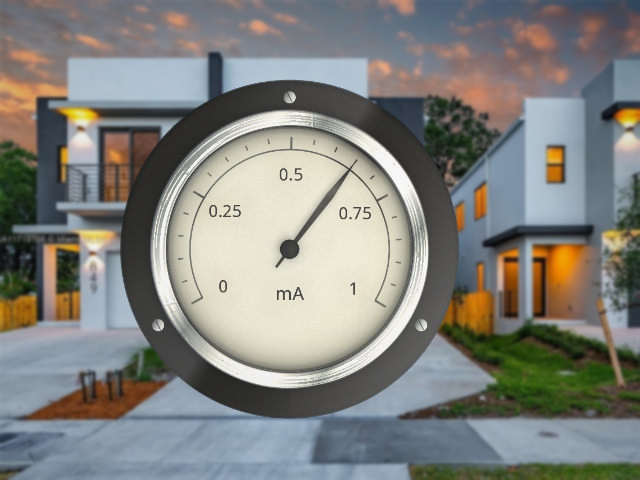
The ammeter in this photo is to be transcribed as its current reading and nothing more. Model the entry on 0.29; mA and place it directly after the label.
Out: 0.65; mA
